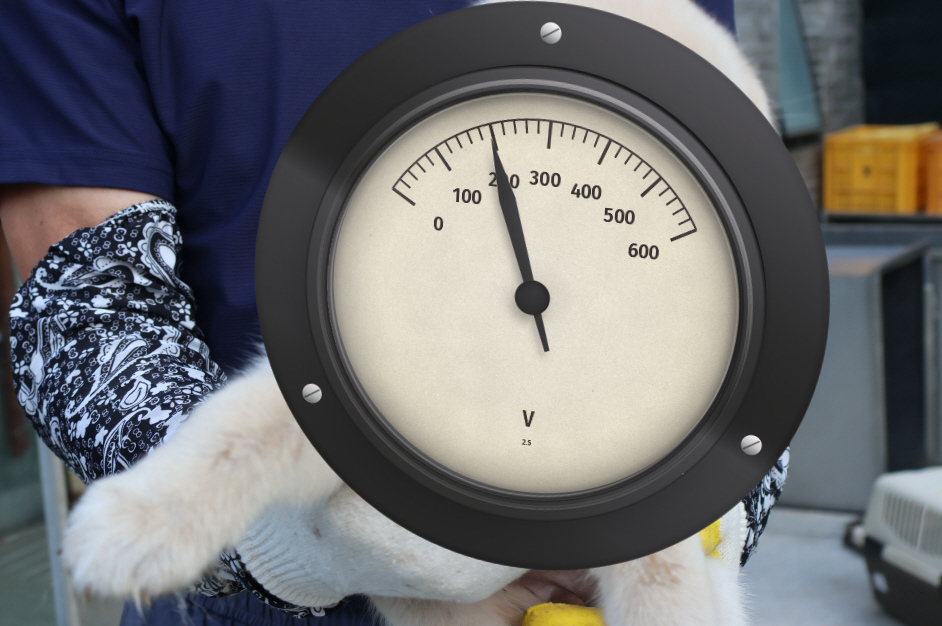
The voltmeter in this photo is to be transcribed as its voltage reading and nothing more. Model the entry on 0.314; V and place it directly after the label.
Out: 200; V
